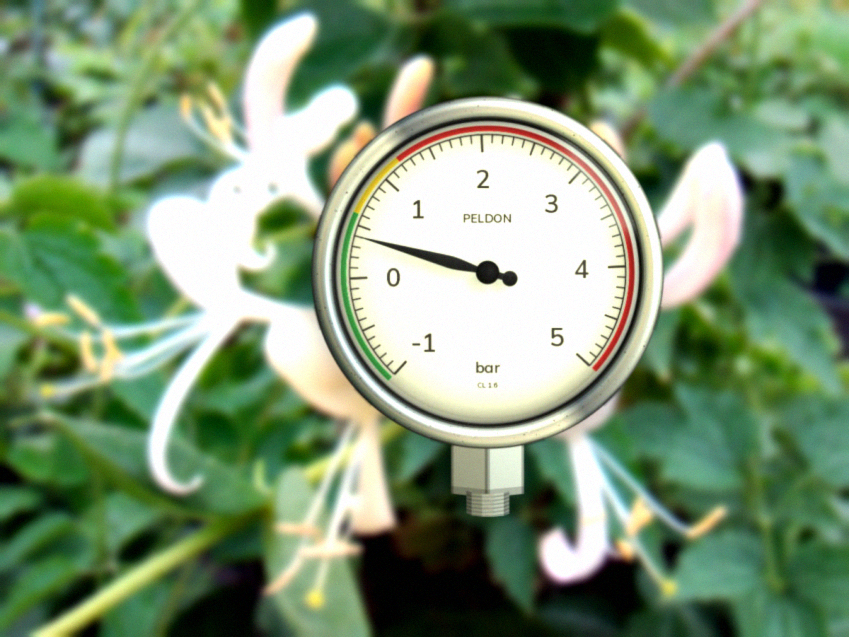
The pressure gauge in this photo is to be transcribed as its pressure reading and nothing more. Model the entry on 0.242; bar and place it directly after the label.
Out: 0.4; bar
